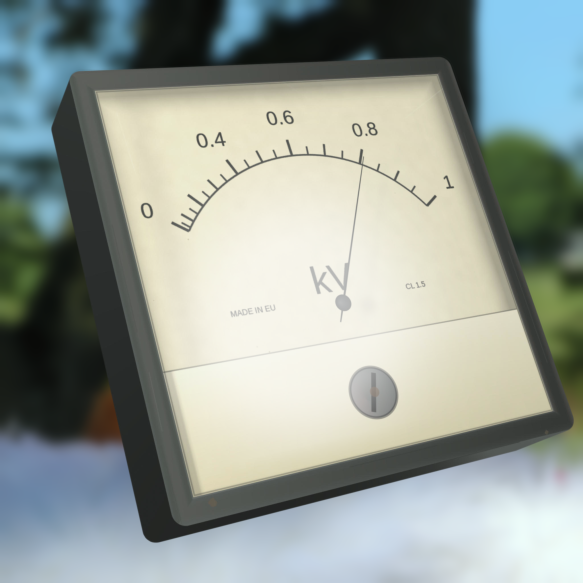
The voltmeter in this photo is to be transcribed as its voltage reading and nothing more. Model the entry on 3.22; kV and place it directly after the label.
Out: 0.8; kV
